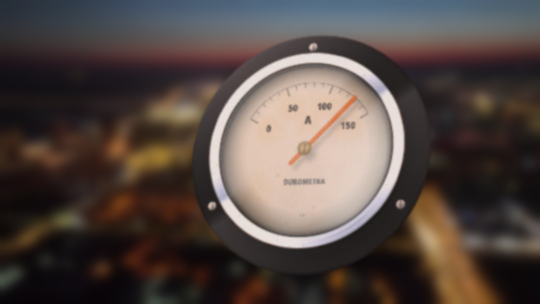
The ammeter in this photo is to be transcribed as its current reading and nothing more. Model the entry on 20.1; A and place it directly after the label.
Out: 130; A
